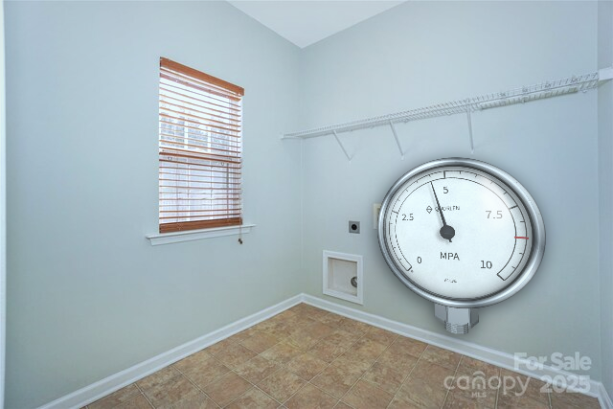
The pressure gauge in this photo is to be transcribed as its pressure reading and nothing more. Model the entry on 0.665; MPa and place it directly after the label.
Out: 4.5; MPa
